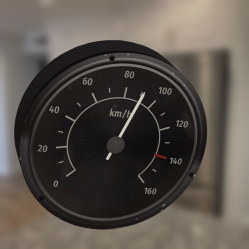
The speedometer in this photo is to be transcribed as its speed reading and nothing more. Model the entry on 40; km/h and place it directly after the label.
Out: 90; km/h
